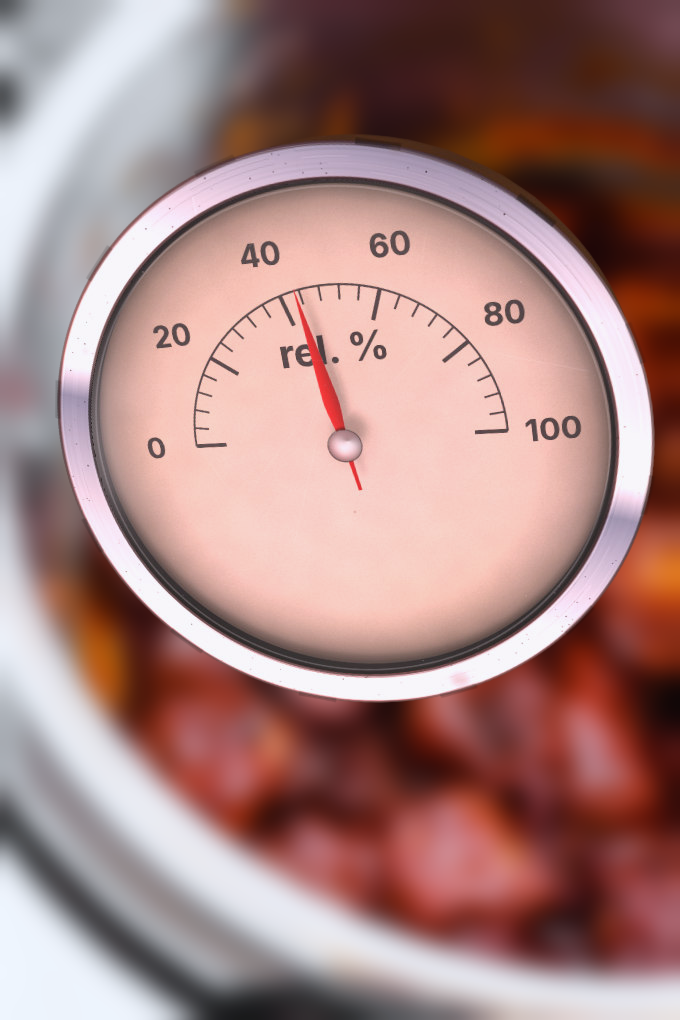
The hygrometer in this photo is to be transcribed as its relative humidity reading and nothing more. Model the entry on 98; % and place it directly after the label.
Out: 44; %
